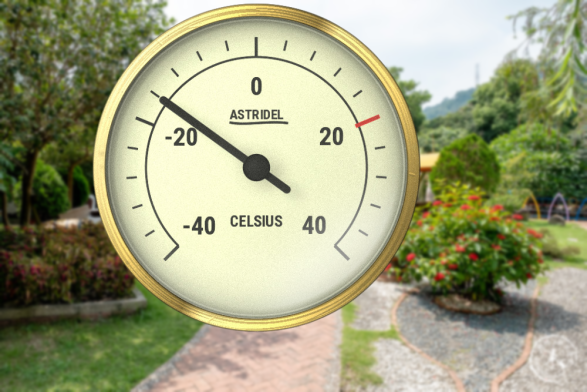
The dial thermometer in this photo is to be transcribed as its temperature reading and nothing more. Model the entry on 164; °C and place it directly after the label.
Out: -16; °C
